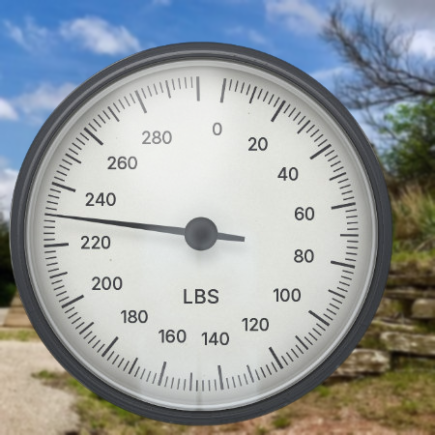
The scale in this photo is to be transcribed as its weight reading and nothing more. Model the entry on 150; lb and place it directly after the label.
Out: 230; lb
